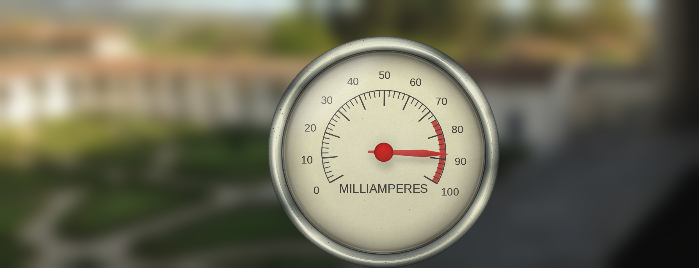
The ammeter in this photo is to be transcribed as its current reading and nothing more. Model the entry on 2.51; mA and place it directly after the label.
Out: 88; mA
